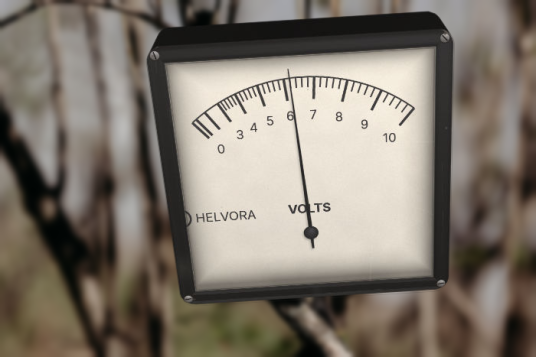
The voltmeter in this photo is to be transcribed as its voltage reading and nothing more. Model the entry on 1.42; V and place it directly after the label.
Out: 6.2; V
